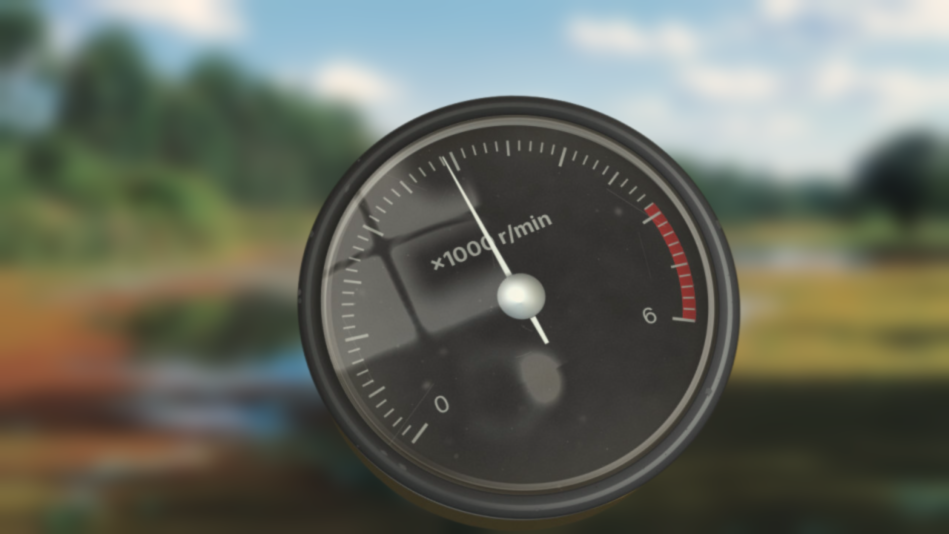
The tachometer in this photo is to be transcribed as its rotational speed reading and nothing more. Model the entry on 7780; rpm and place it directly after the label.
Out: 2900; rpm
